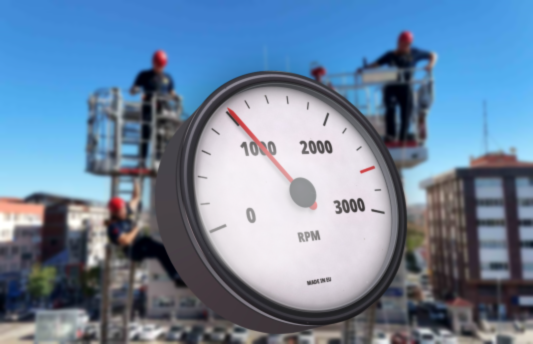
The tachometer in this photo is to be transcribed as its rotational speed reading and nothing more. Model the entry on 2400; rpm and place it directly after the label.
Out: 1000; rpm
